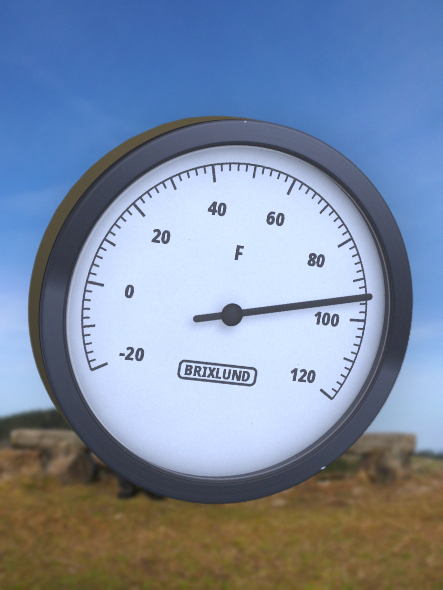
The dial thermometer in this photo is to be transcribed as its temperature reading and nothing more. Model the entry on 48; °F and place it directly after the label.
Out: 94; °F
